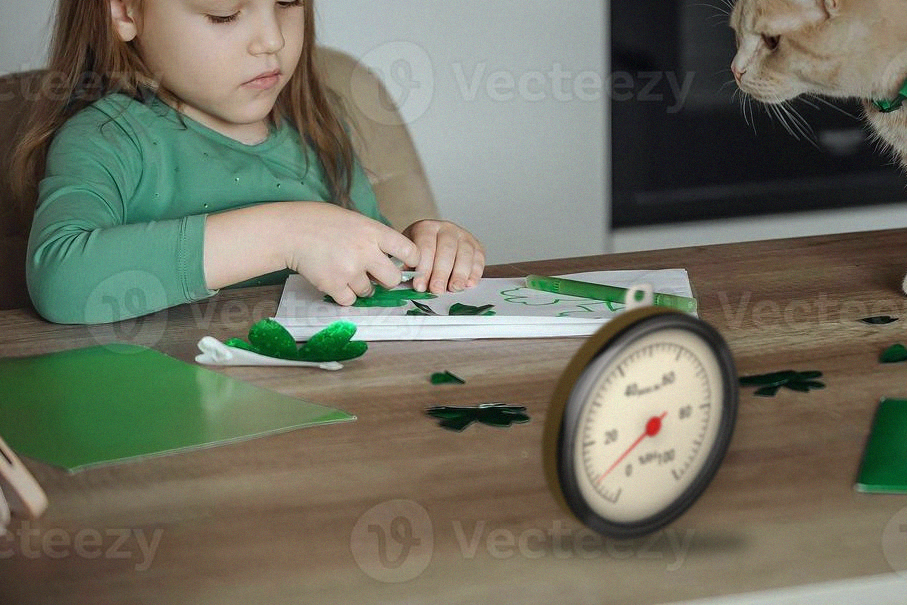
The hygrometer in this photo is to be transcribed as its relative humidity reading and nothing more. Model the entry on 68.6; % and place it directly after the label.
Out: 10; %
